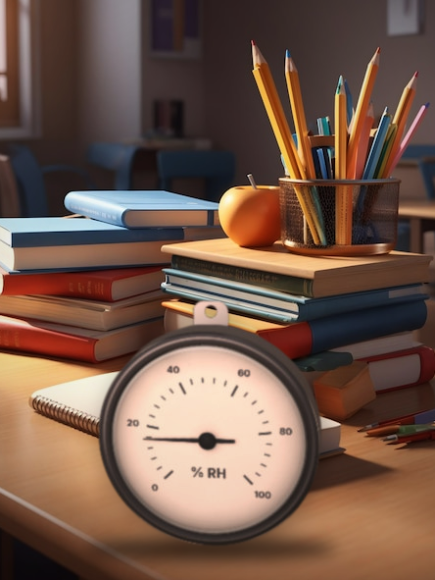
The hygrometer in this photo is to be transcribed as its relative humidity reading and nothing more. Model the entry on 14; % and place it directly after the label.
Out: 16; %
